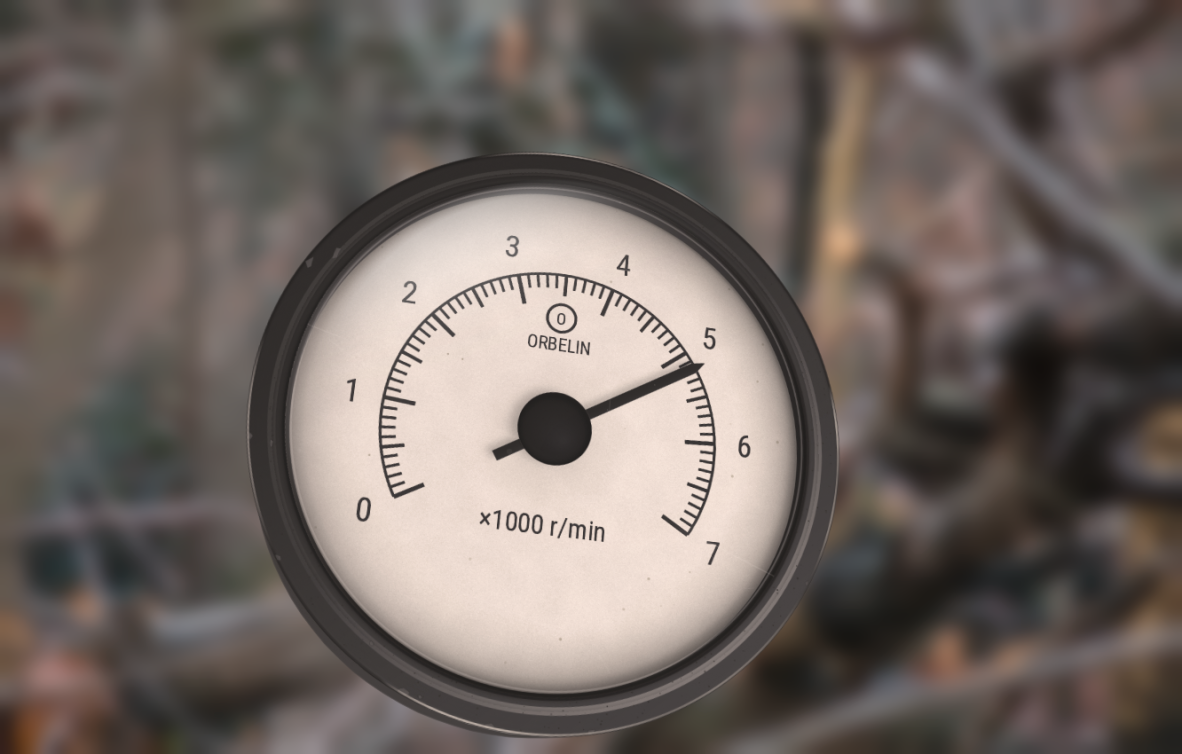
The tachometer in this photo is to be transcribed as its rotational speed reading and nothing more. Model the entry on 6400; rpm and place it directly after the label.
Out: 5200; rpm
